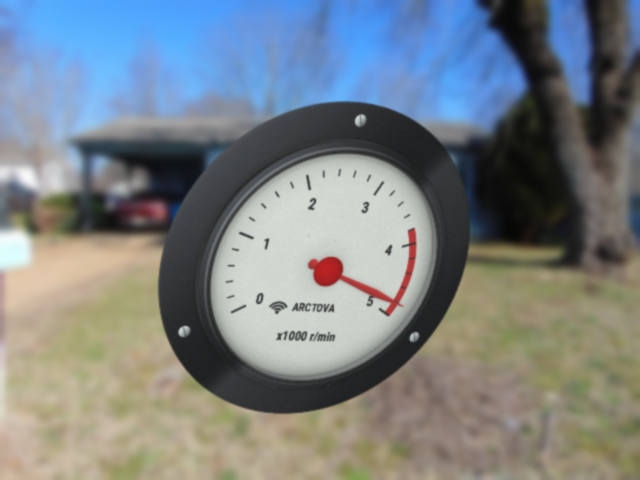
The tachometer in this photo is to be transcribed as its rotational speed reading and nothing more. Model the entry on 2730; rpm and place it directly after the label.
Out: 4800; rpm
